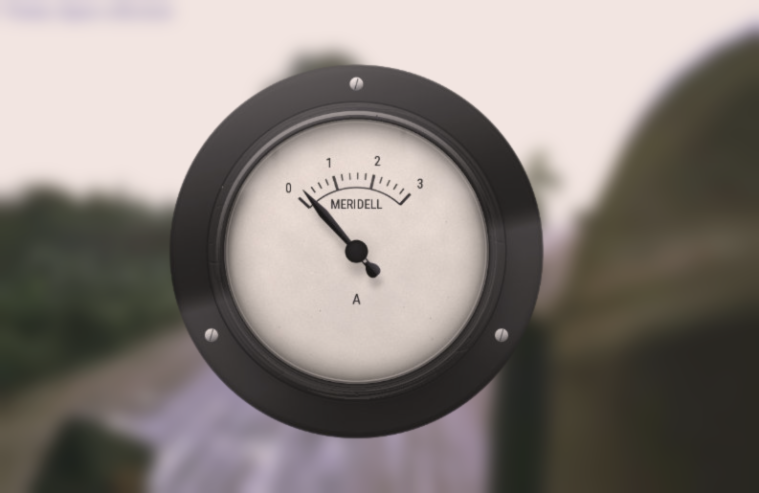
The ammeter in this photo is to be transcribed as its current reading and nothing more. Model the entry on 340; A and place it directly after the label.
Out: 0.2; A
